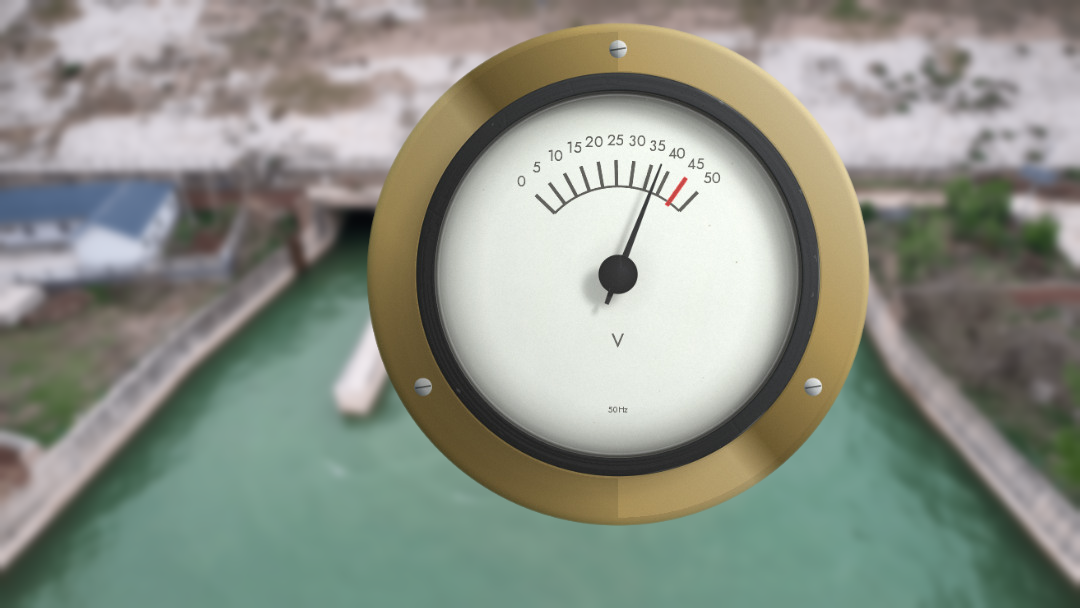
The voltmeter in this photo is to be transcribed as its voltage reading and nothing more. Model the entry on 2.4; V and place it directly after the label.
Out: 37.5; V
